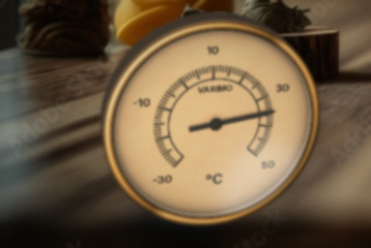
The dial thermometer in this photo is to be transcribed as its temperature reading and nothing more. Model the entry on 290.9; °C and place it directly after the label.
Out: 35; °C
